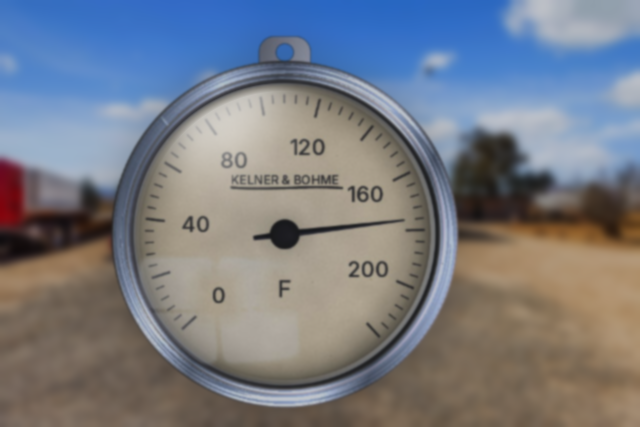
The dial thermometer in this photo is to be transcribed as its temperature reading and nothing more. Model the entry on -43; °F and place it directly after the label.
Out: 176; °F
